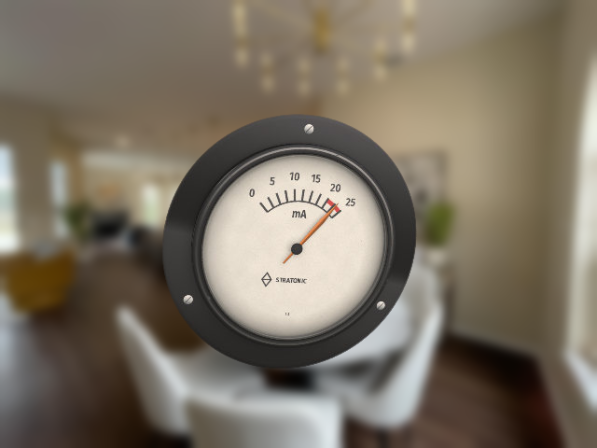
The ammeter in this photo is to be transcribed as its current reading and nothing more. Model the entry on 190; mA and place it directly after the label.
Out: 22.5; mA
